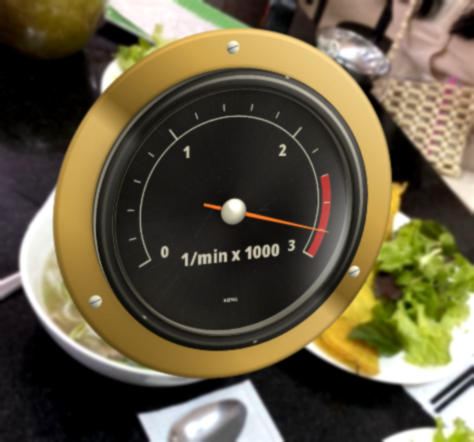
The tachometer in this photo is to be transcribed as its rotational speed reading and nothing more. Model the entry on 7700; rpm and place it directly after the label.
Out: 2800; rpm
